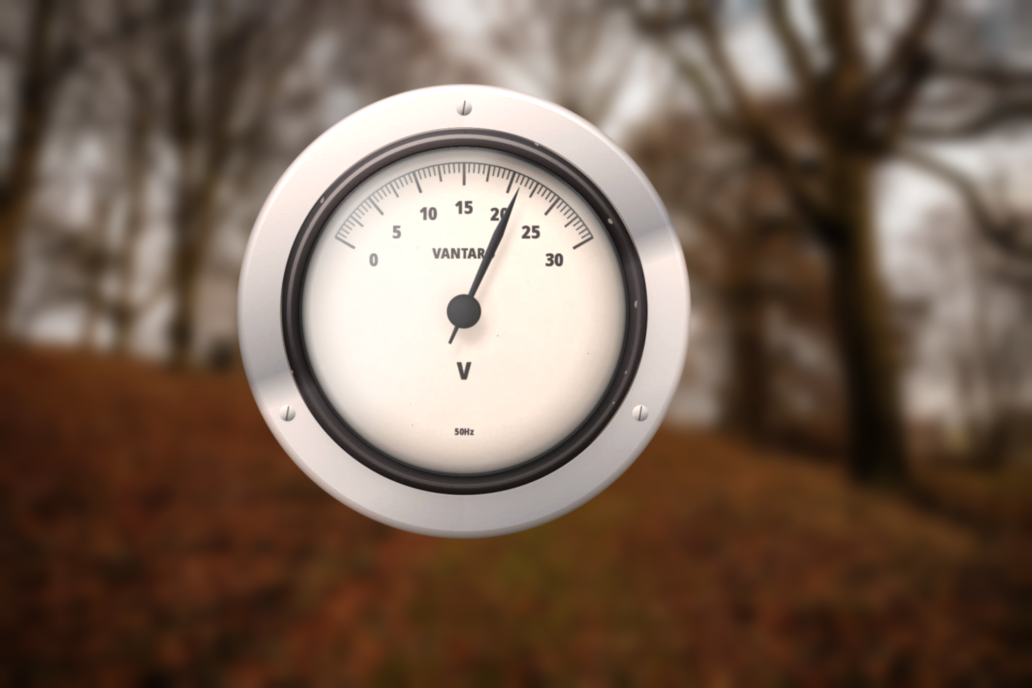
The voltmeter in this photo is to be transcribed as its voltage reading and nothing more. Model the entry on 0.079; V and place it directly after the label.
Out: 21; V
